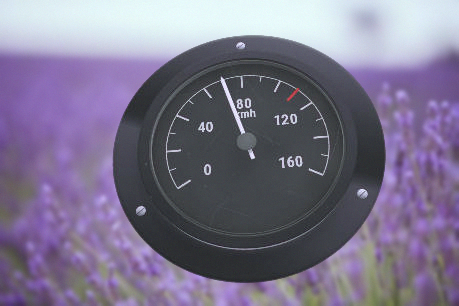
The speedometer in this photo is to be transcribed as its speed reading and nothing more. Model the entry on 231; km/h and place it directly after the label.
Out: 70; km/h
